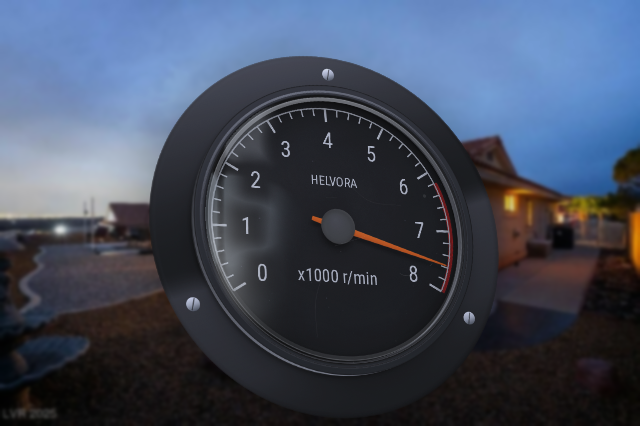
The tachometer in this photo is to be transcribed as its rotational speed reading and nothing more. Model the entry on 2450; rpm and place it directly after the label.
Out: 7600; rpm
